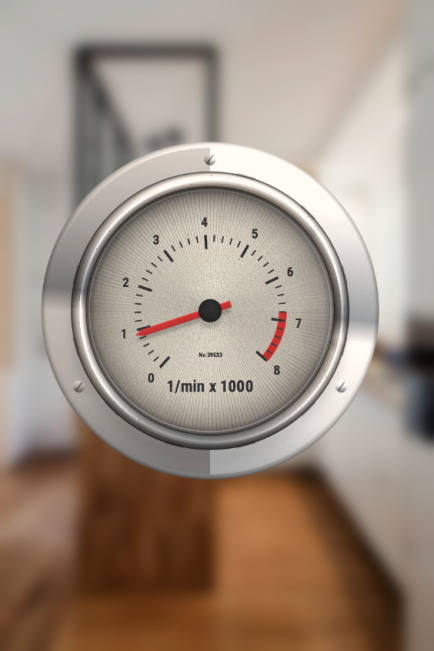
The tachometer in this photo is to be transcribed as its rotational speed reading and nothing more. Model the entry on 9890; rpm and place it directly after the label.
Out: 900; rpm
